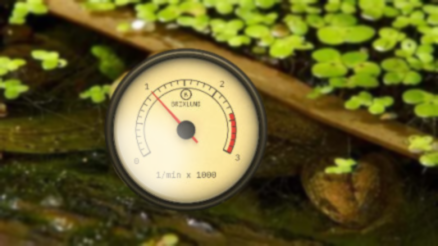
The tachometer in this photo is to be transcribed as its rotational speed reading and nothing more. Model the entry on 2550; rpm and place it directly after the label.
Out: 1000; rpm
